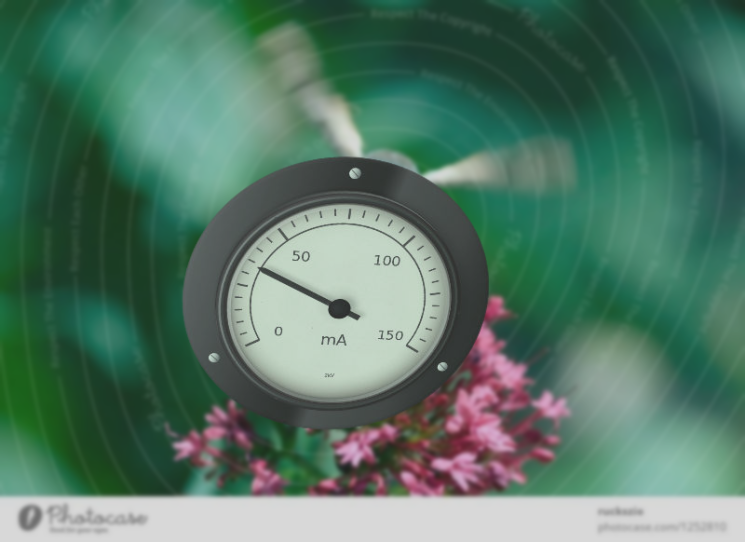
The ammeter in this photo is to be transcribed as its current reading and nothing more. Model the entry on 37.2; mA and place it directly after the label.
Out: 35; mA
